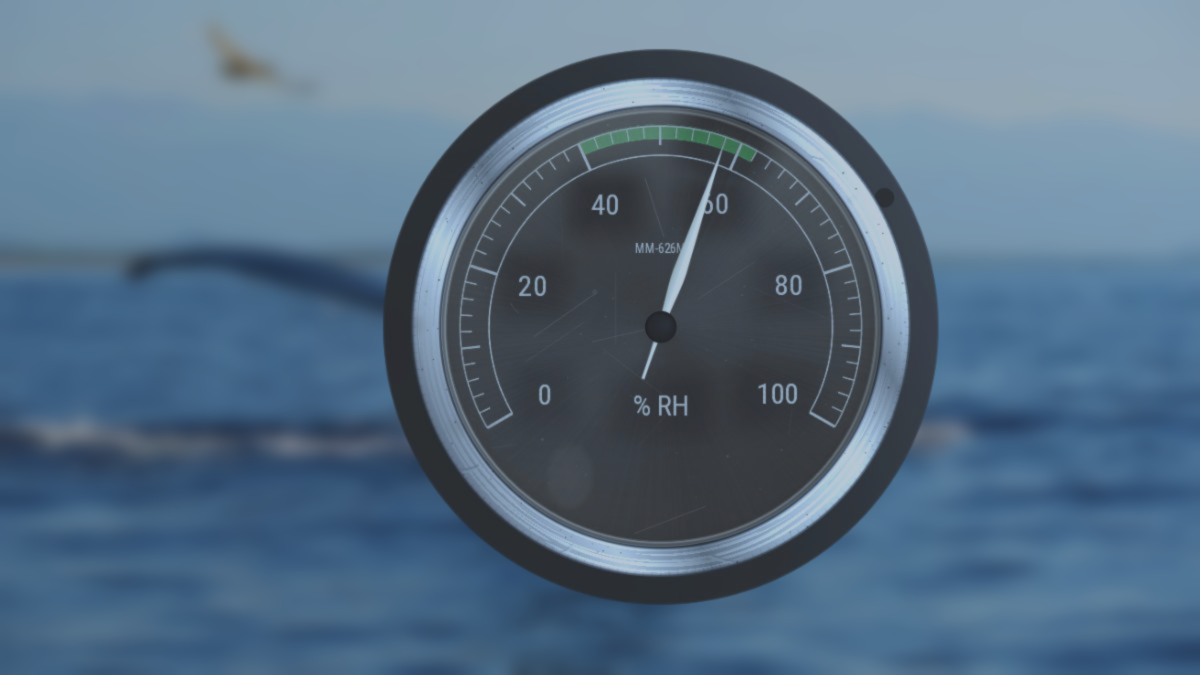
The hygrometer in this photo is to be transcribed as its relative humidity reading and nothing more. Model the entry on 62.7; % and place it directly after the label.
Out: 58; %
